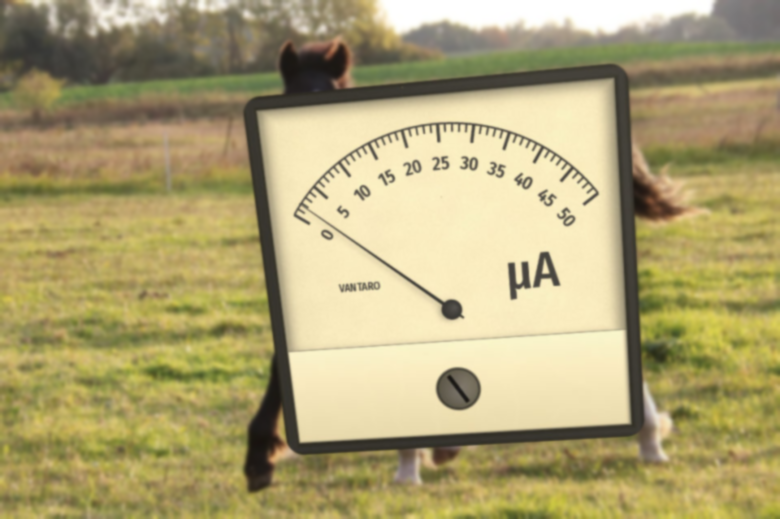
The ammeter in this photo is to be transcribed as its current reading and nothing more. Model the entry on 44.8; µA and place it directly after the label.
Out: 2; µA
